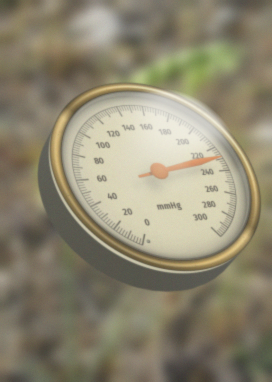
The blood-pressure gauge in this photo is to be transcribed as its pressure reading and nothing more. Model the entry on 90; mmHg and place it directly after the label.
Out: 230; mmHg
